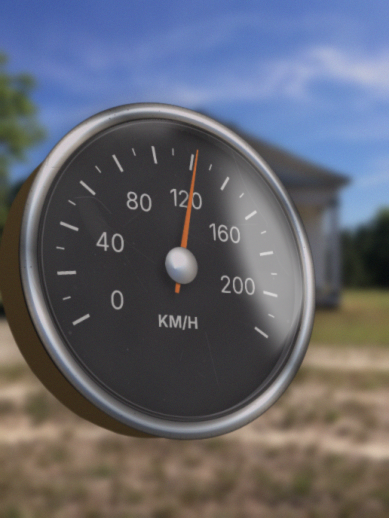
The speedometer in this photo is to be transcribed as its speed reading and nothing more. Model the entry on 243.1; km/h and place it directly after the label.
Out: 120; km/h
